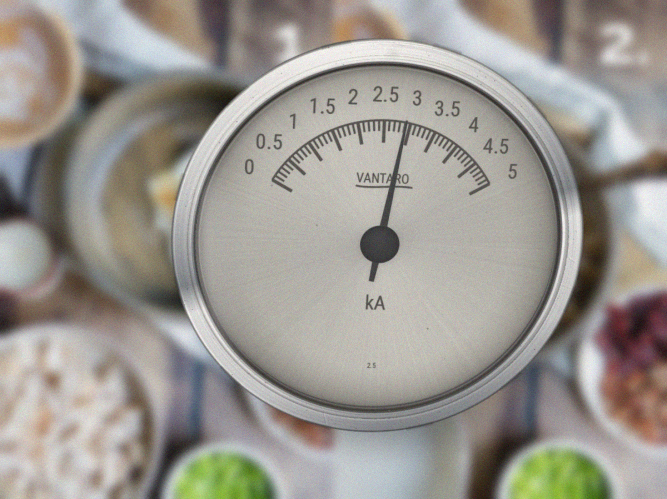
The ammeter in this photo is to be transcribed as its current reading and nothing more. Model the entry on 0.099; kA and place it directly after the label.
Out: 2.9; kA
